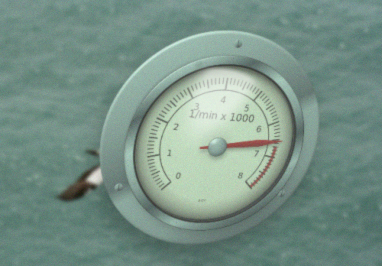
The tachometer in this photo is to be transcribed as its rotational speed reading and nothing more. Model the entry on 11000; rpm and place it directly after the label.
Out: 6500; rpm
